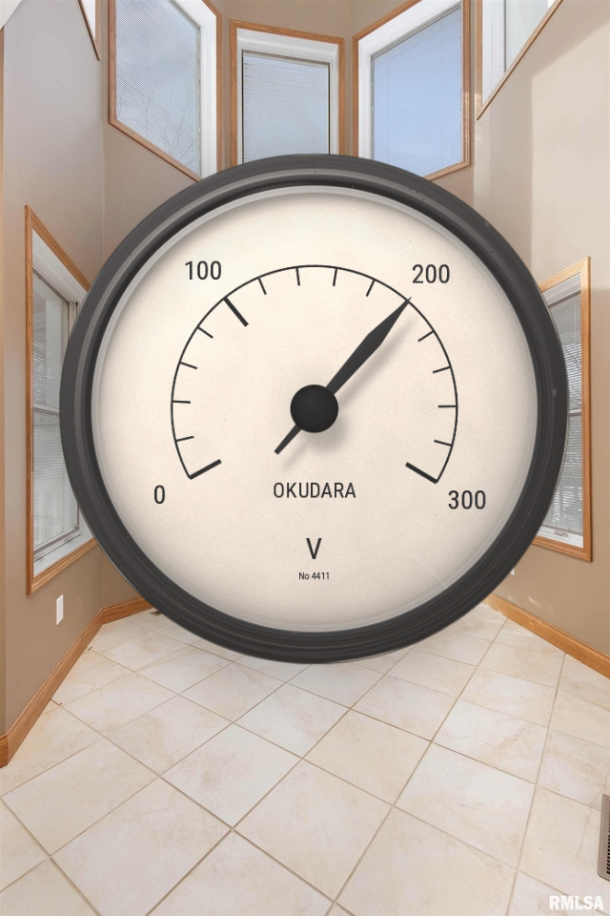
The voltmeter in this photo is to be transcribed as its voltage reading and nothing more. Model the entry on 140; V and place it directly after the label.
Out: 200; V
